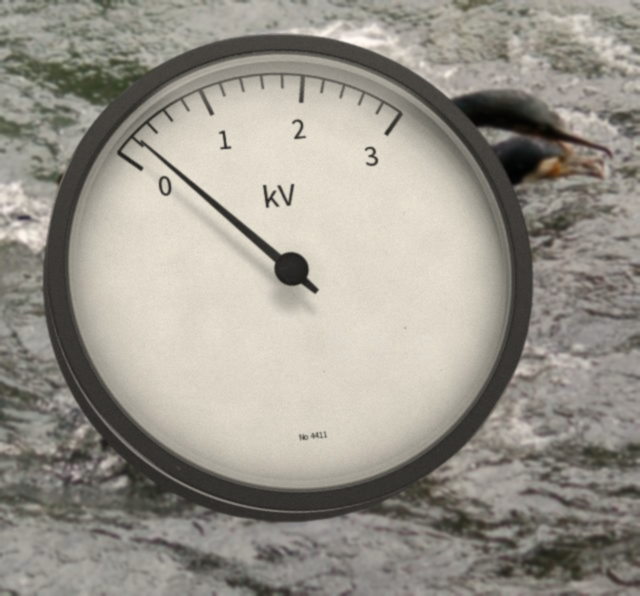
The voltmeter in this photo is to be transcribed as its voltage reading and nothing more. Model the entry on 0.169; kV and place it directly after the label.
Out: 0.2; kV
